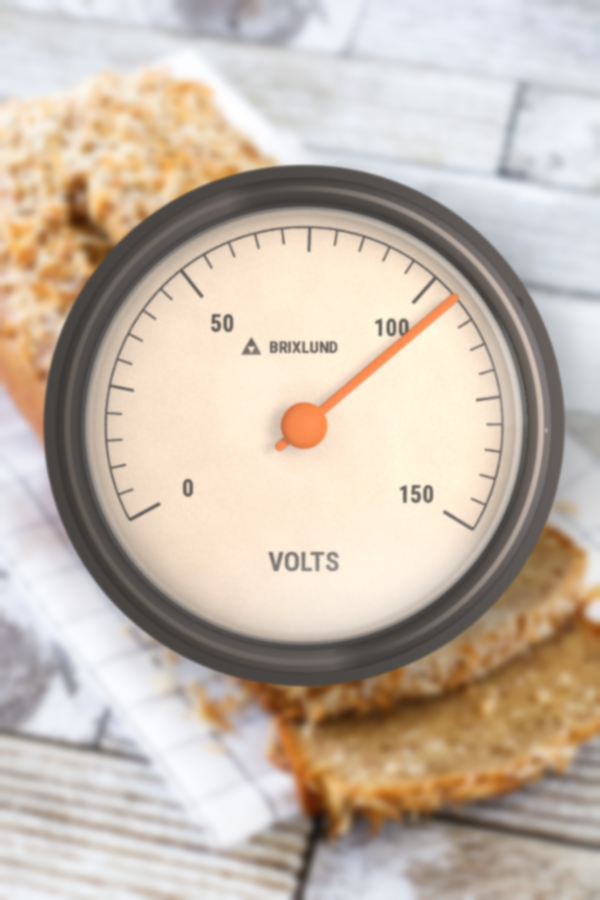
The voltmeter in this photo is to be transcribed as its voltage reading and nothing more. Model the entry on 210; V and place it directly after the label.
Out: 105; V
